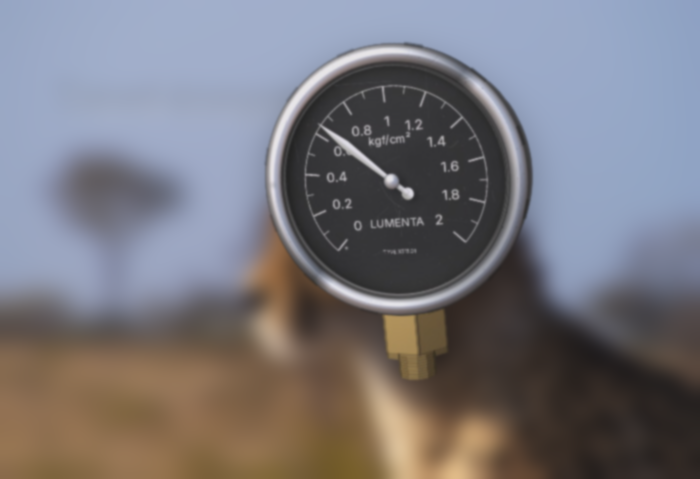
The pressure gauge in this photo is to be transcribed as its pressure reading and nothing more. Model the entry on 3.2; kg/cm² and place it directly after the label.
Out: 0.65; kg/cm²
